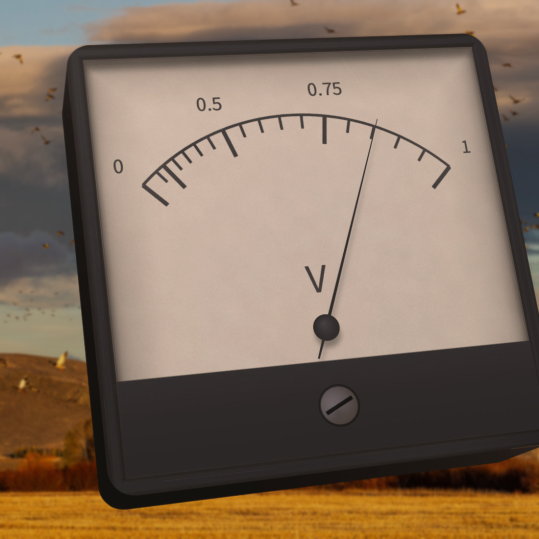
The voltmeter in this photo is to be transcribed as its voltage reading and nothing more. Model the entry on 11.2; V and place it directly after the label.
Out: 0.85; V
